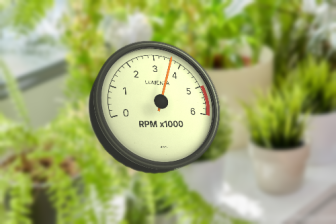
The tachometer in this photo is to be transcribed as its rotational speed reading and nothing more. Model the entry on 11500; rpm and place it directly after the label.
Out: 3600; rpm
